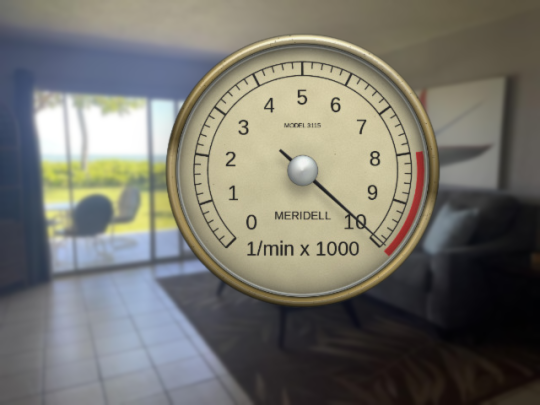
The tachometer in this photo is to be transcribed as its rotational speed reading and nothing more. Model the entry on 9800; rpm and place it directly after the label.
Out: 9900; rpm
